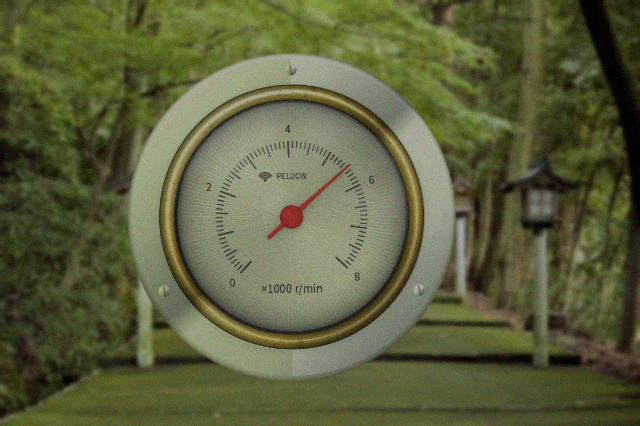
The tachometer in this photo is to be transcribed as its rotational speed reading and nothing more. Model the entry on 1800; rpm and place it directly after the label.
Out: 5500; rpm
